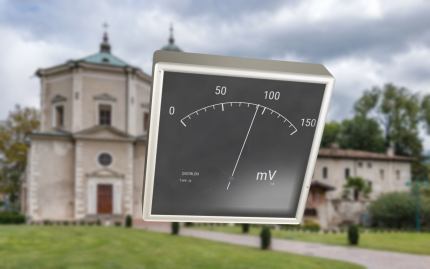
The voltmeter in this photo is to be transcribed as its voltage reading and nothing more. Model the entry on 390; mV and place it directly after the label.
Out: 90; mV
